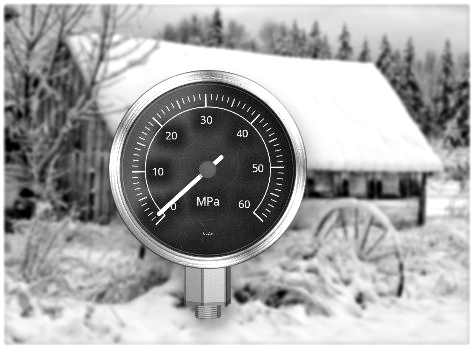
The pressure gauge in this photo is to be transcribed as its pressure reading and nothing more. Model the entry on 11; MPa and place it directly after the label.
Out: 1; MPa
